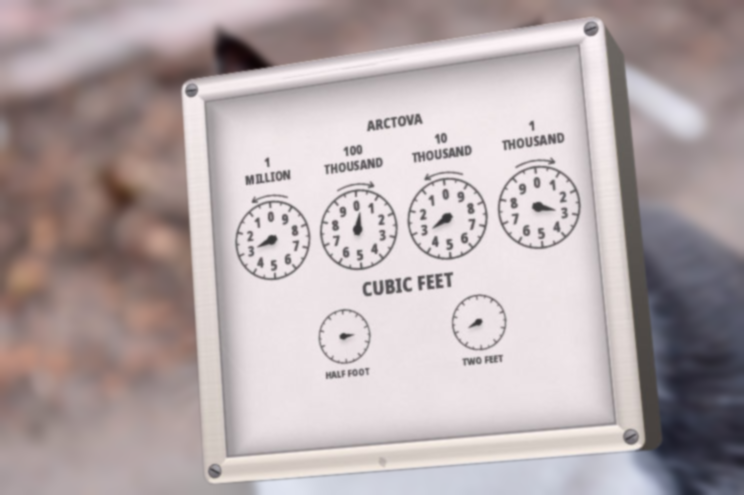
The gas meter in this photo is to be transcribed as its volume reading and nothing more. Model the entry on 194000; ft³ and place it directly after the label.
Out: 303300; ft³
